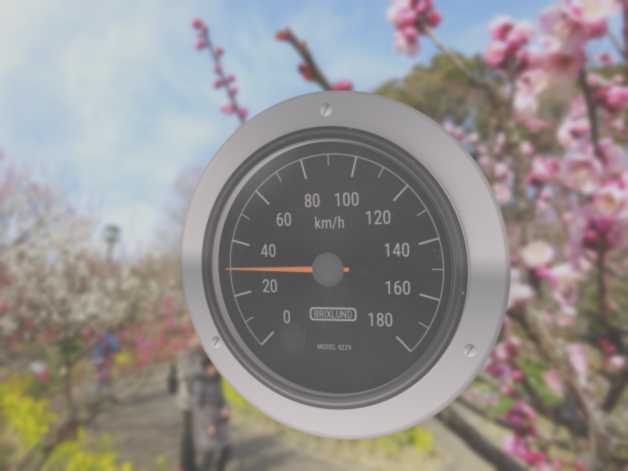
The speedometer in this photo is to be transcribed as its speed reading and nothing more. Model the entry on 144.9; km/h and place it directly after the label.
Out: 30; km/h
